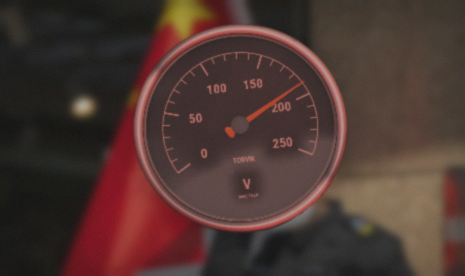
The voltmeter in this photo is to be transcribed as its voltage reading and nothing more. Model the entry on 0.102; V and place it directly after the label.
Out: 190; V
